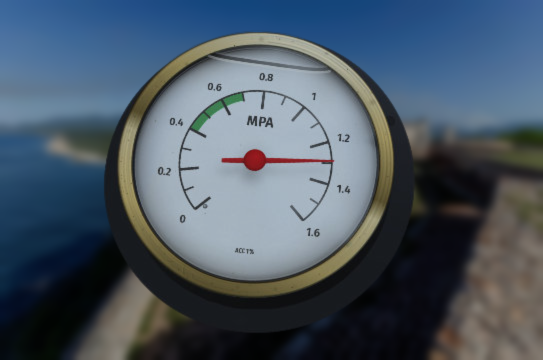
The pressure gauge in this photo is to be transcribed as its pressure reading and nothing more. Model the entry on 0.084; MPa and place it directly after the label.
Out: 1.3; MPa
